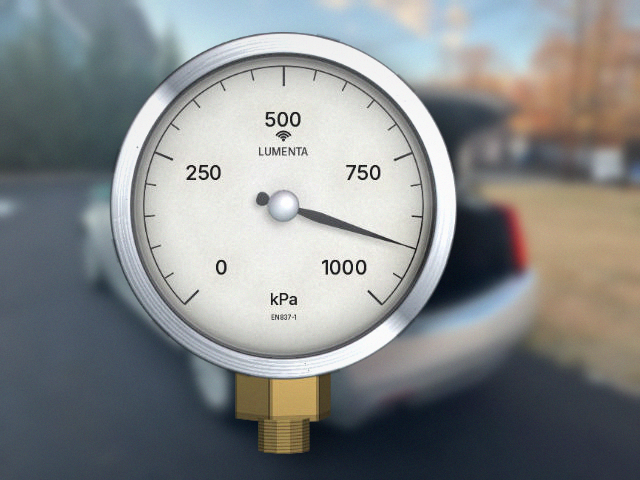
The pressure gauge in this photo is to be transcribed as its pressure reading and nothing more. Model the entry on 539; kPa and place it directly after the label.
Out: 900; kPa
